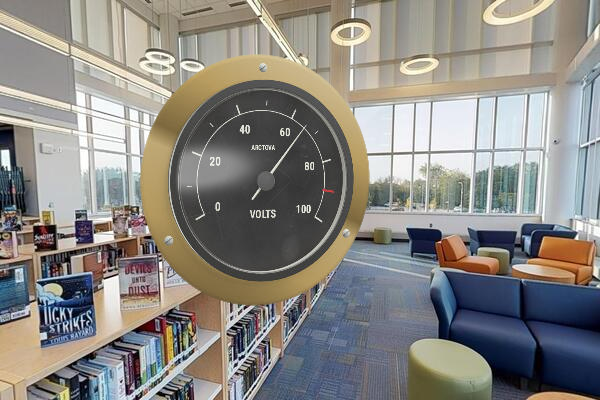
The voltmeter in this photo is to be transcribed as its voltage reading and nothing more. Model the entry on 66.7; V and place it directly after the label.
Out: 65; V
